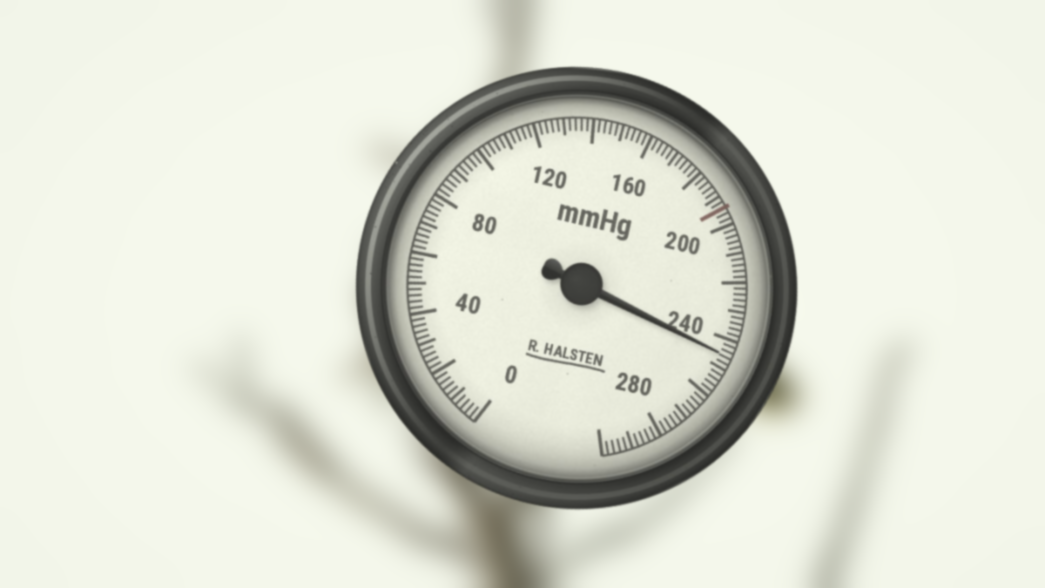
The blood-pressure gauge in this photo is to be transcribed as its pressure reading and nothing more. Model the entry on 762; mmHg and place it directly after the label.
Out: 246; mmHg
